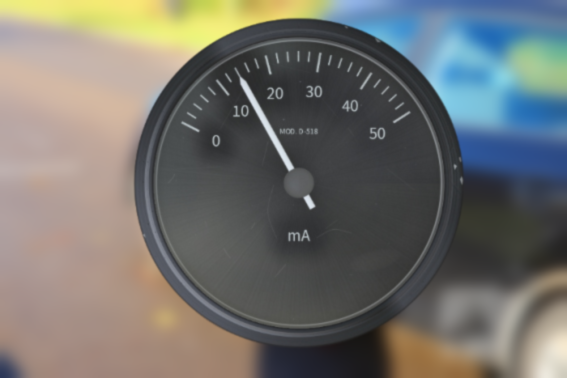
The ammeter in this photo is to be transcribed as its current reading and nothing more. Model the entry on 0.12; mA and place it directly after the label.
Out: 14; mA
